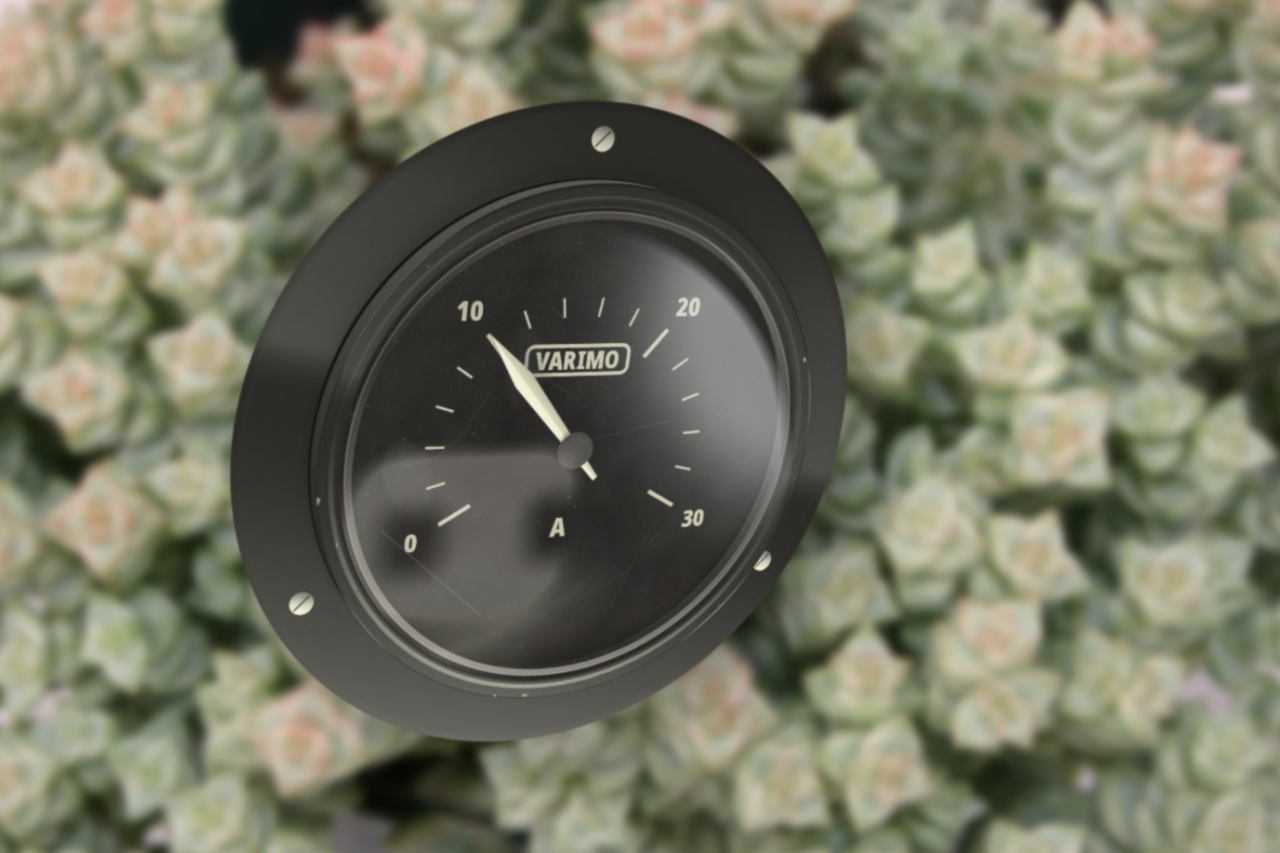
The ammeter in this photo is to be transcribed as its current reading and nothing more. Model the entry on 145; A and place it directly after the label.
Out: 10; A
